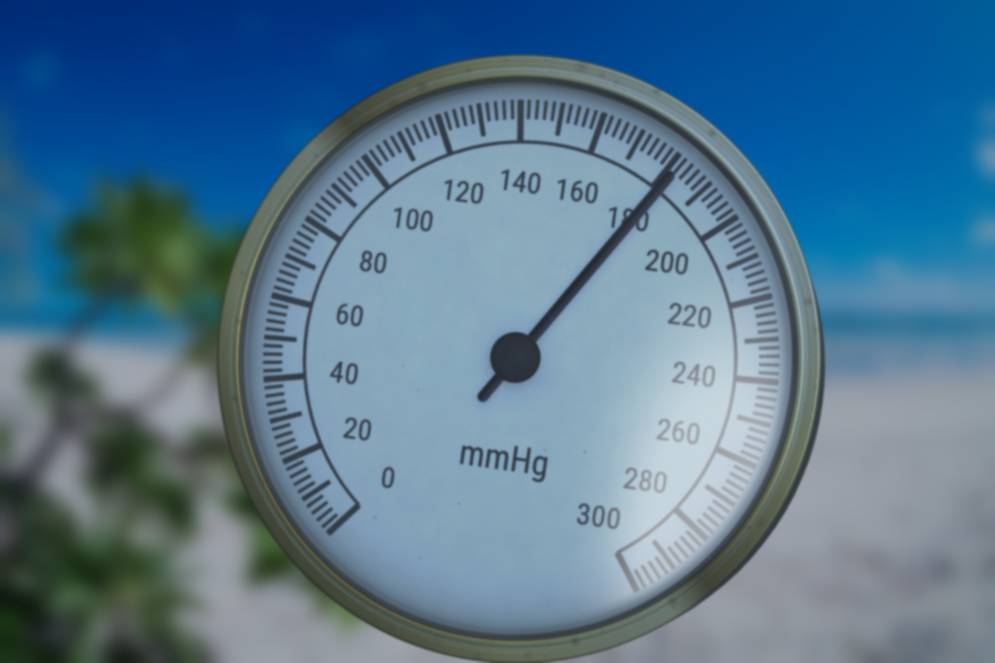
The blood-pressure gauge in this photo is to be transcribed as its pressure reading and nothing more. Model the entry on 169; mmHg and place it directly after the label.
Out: 182; mmHg
